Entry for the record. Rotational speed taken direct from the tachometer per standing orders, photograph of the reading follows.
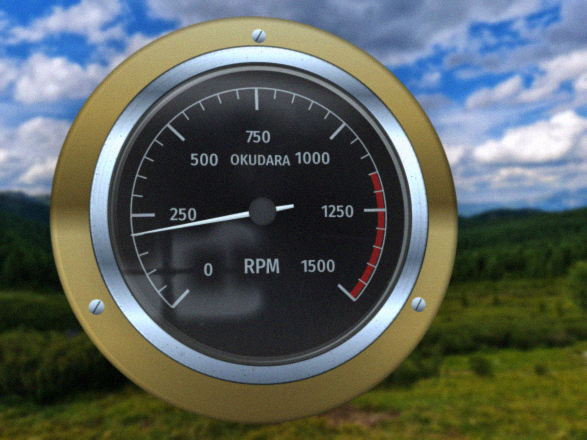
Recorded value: 200 rpm
